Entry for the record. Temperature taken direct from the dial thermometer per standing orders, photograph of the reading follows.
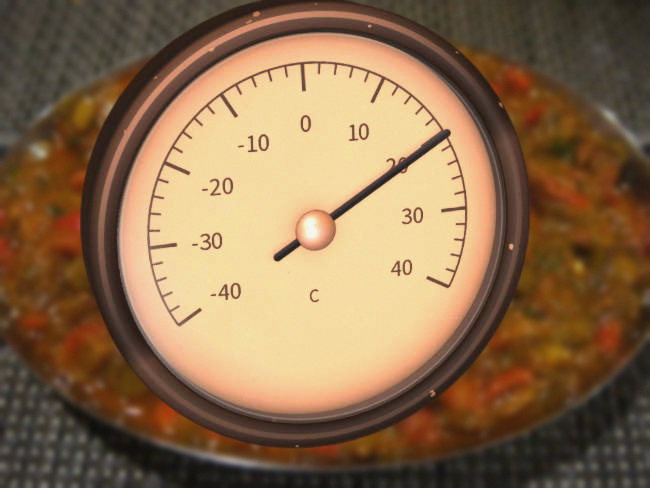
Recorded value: 20 °C
